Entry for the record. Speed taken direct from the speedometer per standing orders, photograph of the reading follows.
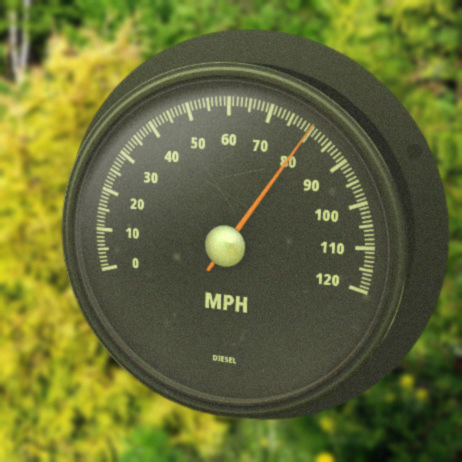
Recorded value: 80 mph
